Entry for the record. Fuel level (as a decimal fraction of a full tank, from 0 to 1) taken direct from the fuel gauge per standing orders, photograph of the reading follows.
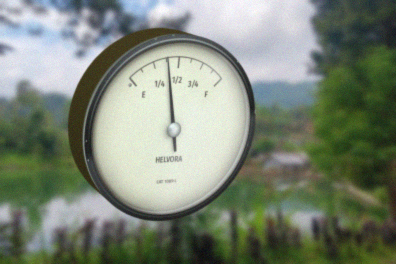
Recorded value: 0.375
